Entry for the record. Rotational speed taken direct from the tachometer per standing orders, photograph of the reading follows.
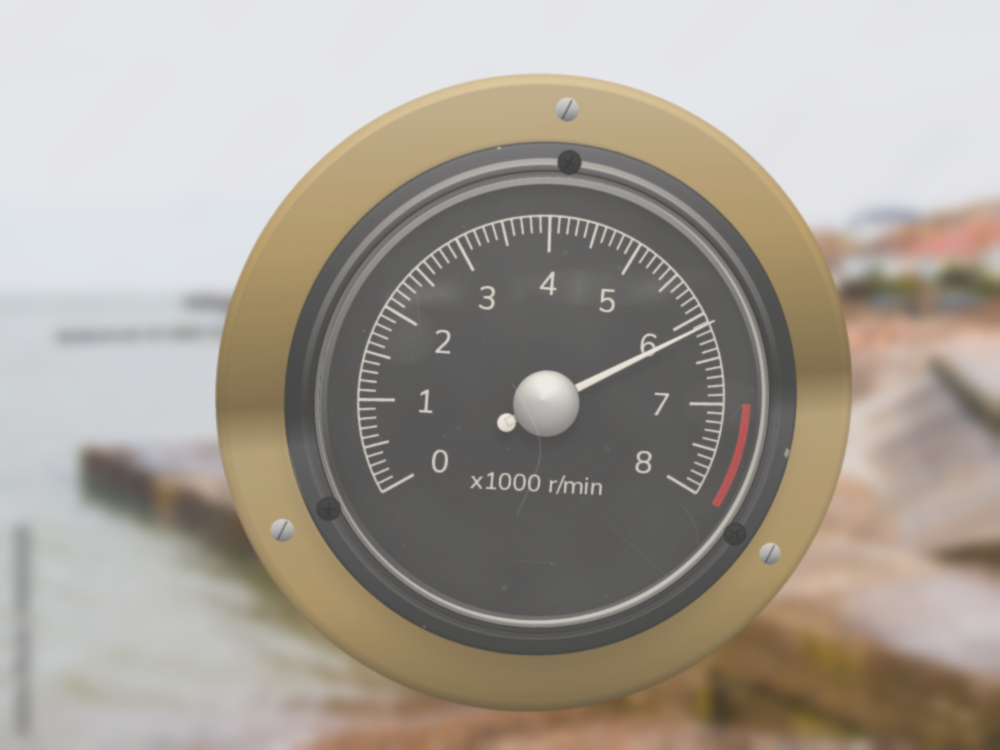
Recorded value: 6100 rpm
